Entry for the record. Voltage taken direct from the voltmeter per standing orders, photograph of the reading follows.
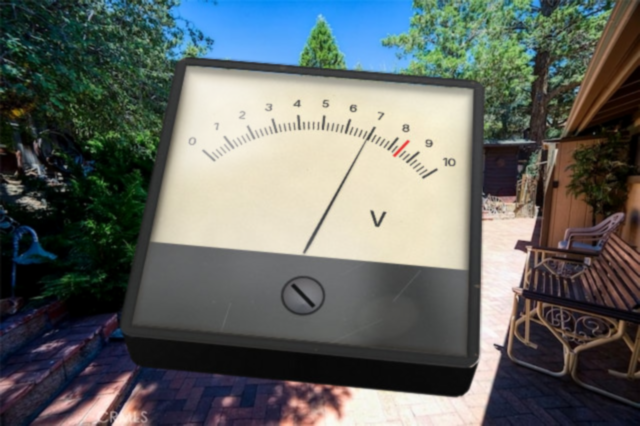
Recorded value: 7 V
